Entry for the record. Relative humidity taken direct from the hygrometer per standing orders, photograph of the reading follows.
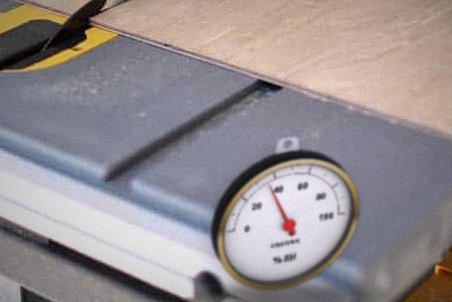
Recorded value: 35 %
